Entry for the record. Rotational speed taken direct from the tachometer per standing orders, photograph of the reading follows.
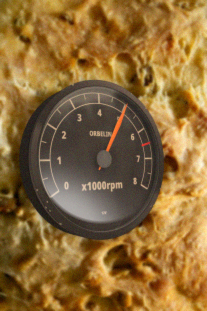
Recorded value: 5000 rpm
